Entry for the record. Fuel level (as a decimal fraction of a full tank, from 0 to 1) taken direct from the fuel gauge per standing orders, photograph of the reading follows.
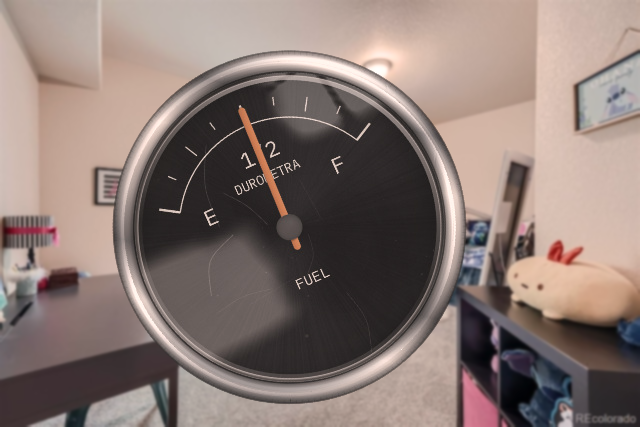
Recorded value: 0.5
